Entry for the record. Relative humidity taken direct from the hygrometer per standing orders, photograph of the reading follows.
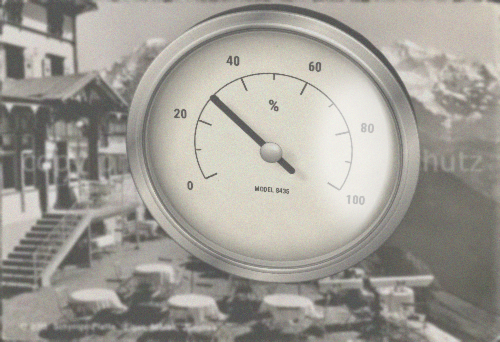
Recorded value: 30 %
